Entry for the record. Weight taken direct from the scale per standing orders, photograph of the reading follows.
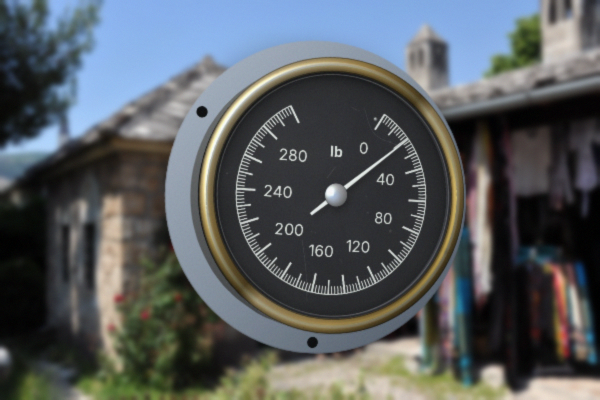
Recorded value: 20 lb
